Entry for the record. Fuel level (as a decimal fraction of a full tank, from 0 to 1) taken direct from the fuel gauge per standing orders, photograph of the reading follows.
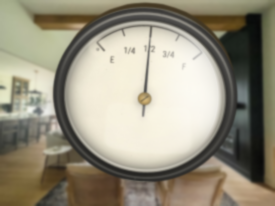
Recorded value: 0.5
